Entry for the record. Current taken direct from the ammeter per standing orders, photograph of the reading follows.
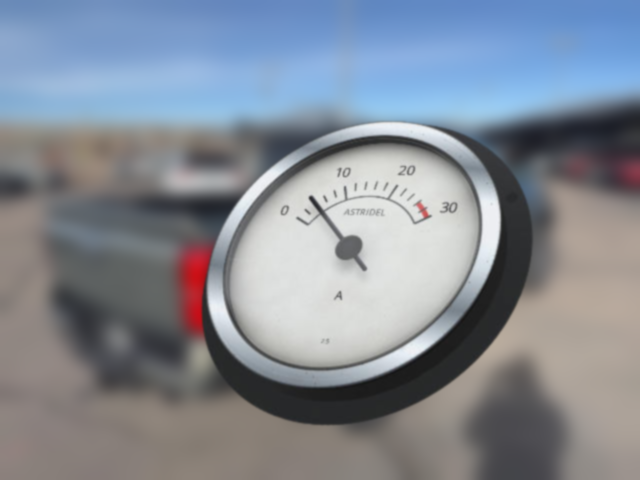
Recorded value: 4 A
